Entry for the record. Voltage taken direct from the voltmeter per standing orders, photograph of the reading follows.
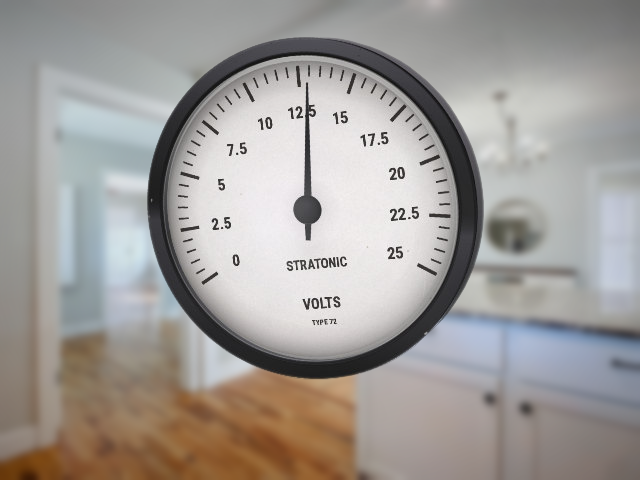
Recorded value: 13 V
